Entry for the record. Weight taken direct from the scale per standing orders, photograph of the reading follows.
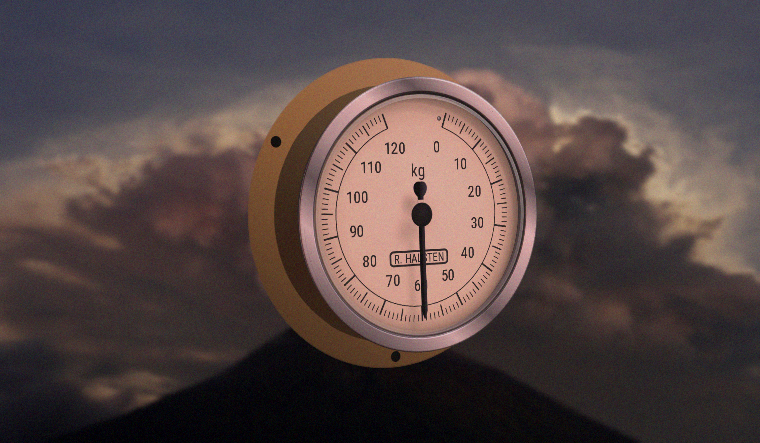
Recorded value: 60 kg
